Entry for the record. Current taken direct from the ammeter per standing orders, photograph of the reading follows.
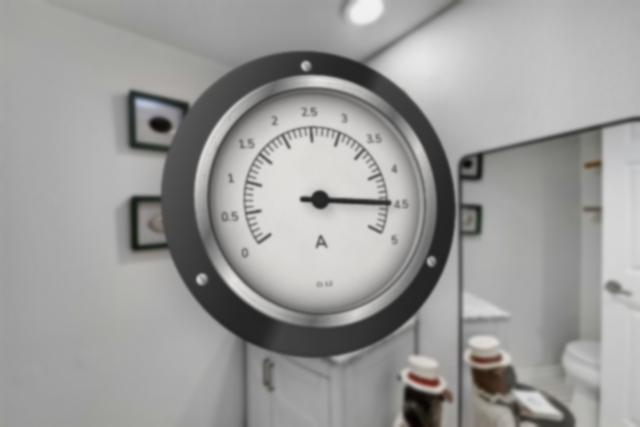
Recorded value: 4.5 A
